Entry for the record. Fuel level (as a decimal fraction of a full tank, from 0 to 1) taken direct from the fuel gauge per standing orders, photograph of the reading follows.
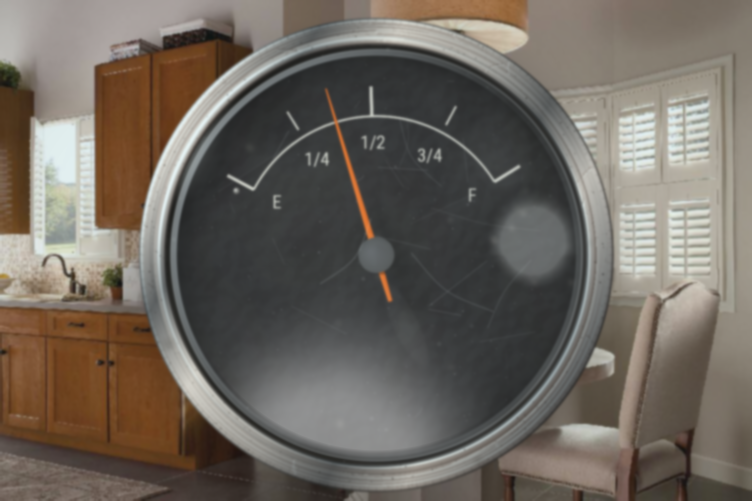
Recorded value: 0.375
